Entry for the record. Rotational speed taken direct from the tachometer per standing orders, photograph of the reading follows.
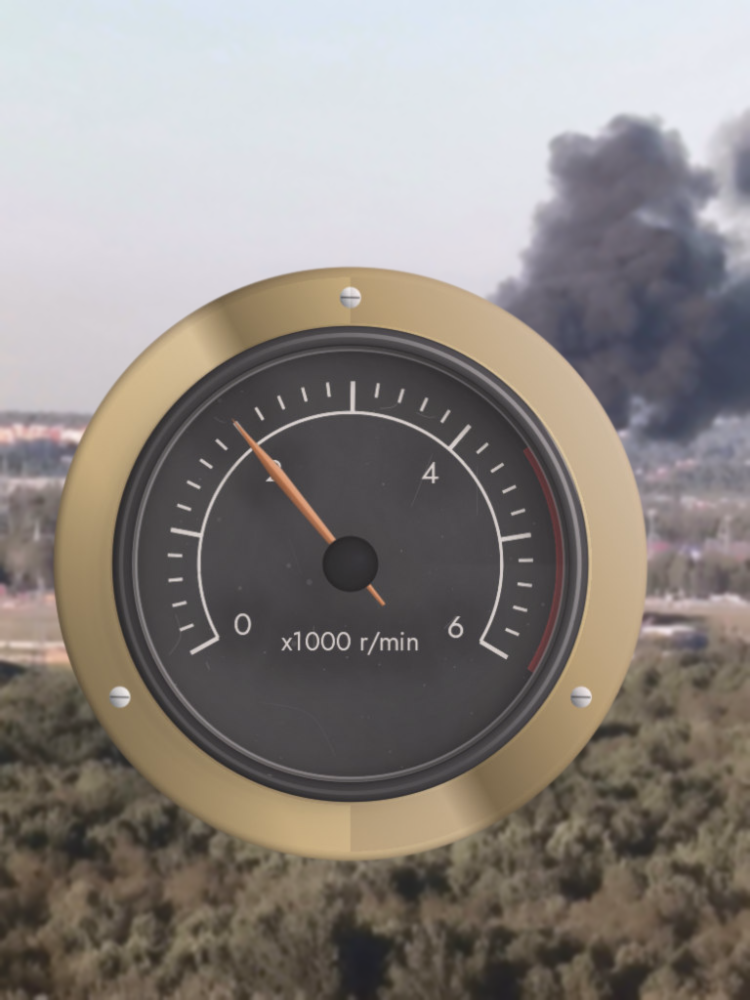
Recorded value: 2000 rpm
